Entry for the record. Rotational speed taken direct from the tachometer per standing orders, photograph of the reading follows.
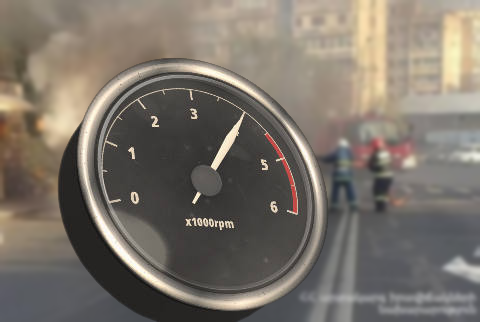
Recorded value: 4000 rpm
